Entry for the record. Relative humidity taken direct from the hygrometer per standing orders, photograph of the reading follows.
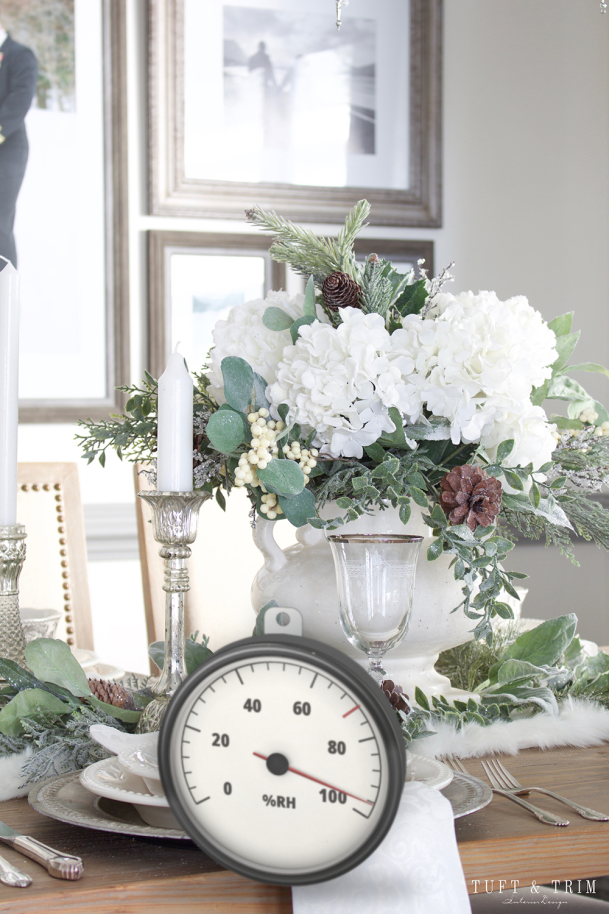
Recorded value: 96 %
